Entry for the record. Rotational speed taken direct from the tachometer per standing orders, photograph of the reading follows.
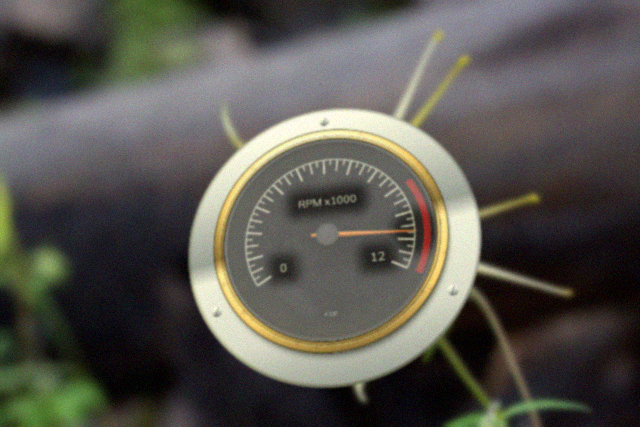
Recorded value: 10750 rpm
